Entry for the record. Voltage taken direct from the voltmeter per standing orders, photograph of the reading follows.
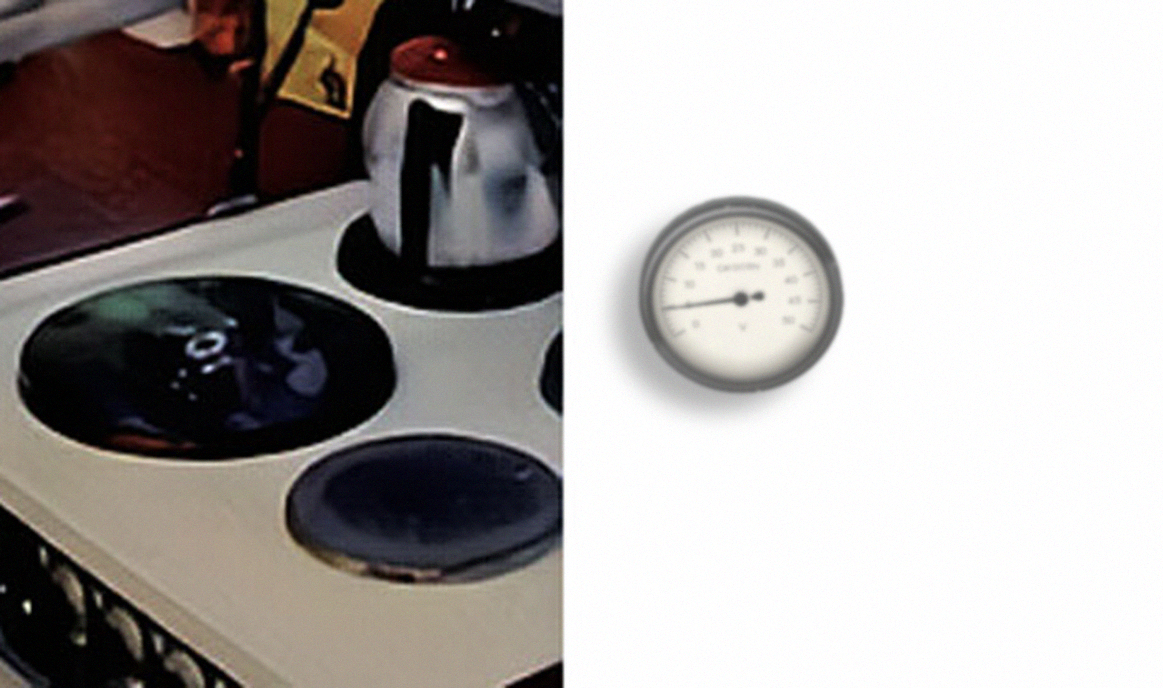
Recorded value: 5 V
